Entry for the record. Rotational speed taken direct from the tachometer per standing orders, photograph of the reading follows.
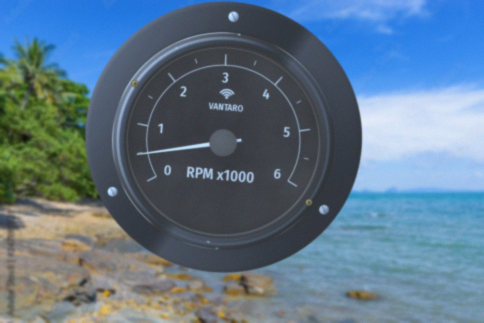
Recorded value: 500 rpm
